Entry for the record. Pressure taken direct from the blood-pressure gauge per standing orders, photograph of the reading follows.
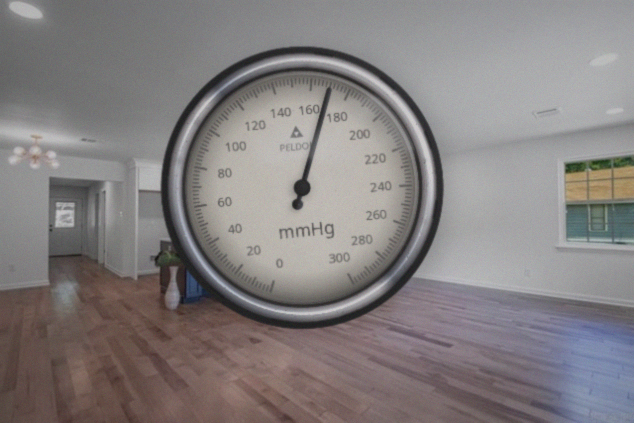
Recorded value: 170 mmHg
